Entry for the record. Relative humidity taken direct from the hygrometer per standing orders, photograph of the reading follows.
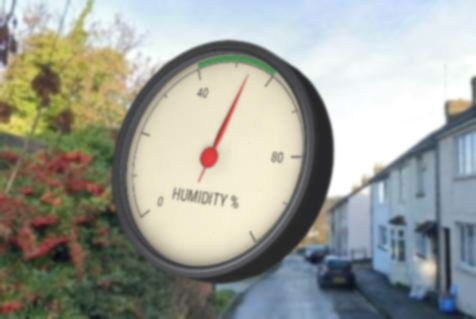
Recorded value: 55 %
